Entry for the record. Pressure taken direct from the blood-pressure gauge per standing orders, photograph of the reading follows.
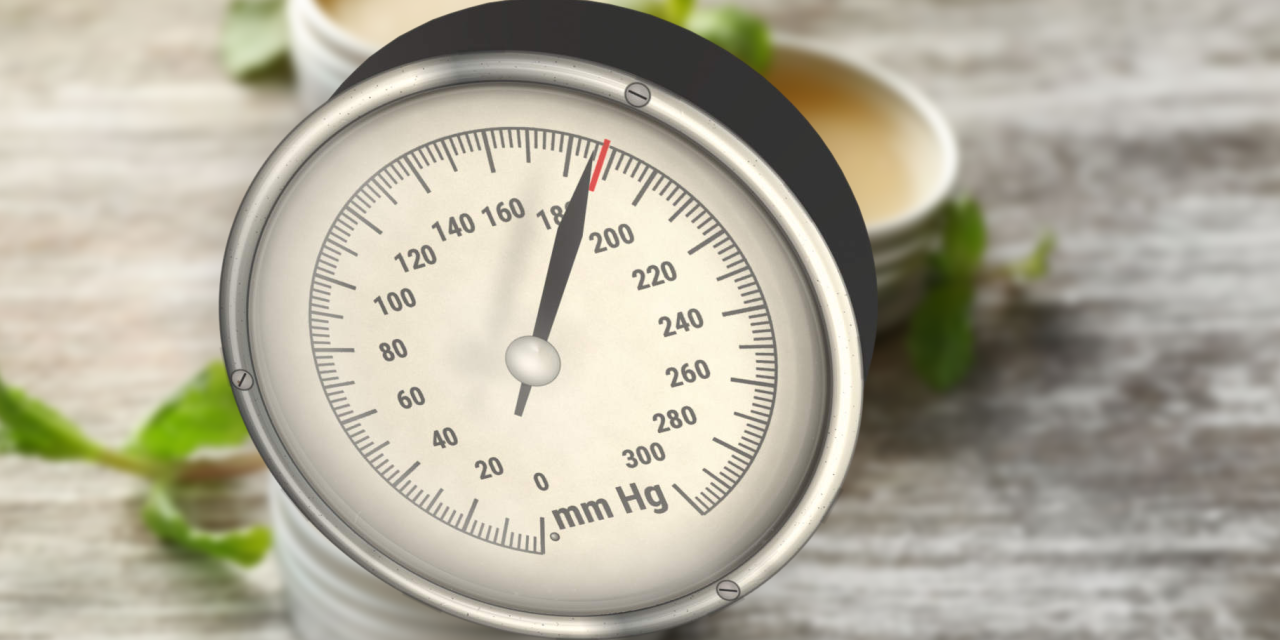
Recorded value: 186 mmHg
